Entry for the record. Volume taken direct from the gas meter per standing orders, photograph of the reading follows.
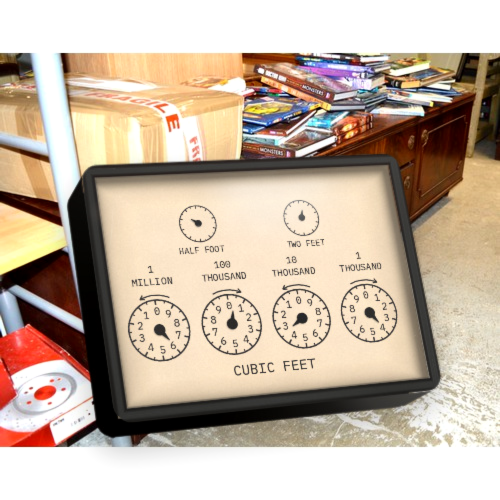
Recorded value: 603400 ft³
